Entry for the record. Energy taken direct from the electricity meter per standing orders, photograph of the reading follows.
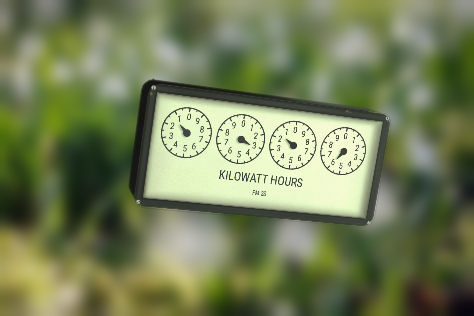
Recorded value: 1316 kWh
